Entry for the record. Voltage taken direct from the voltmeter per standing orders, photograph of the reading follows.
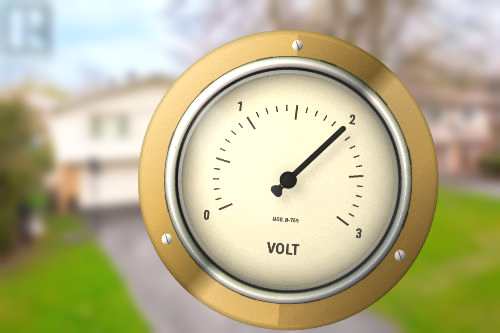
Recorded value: 2 V
